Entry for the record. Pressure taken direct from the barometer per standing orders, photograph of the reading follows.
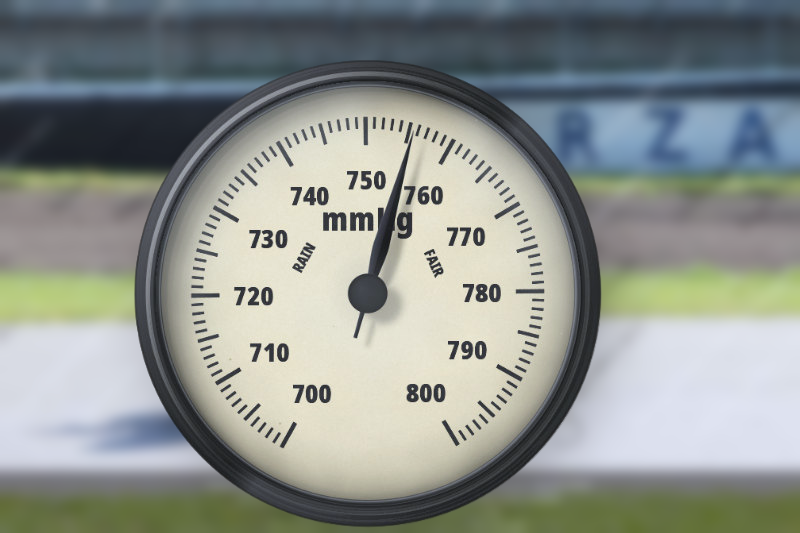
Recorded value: 755.5 mmHg
